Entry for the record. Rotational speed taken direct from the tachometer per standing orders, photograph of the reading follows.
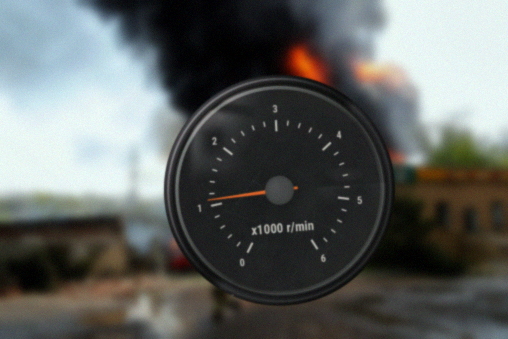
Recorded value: 1100 rpm
